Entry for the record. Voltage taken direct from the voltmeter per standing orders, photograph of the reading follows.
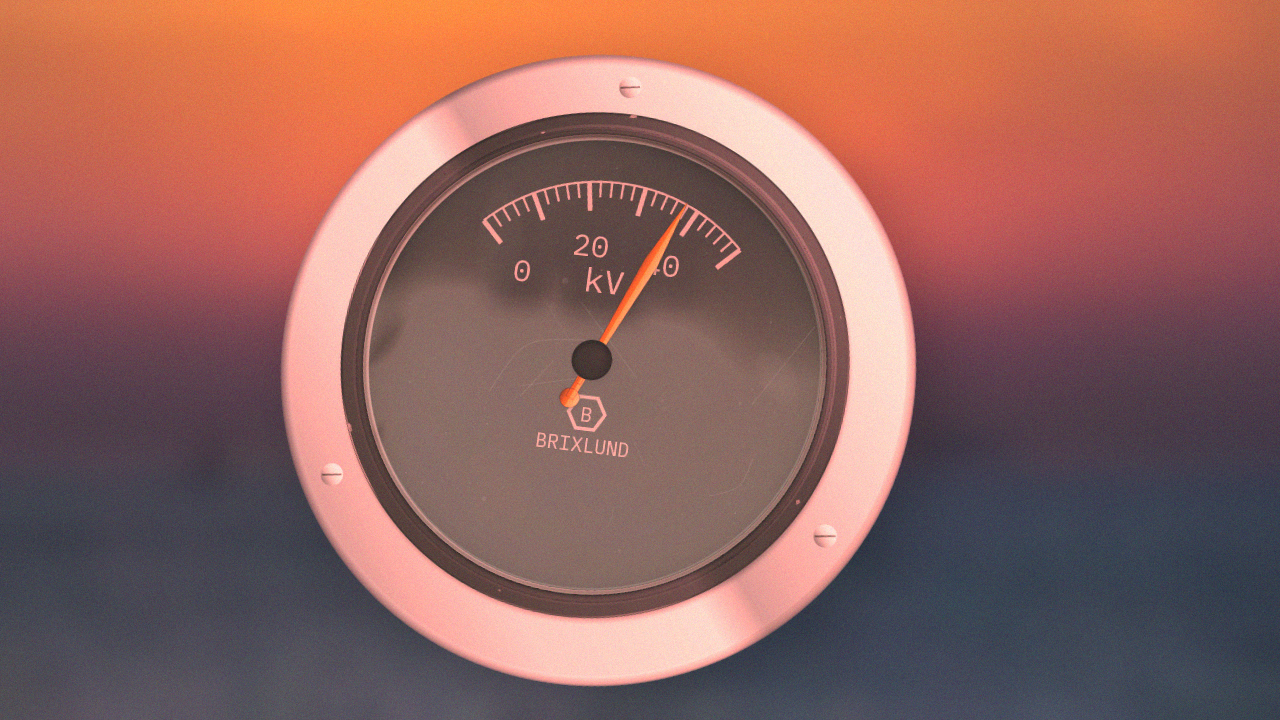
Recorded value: 38 kV
